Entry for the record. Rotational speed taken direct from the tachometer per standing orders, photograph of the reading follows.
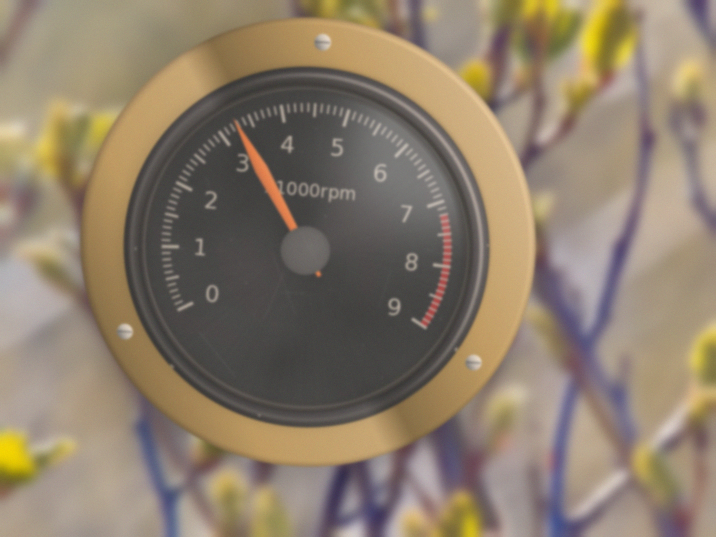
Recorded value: 3300 rpm
